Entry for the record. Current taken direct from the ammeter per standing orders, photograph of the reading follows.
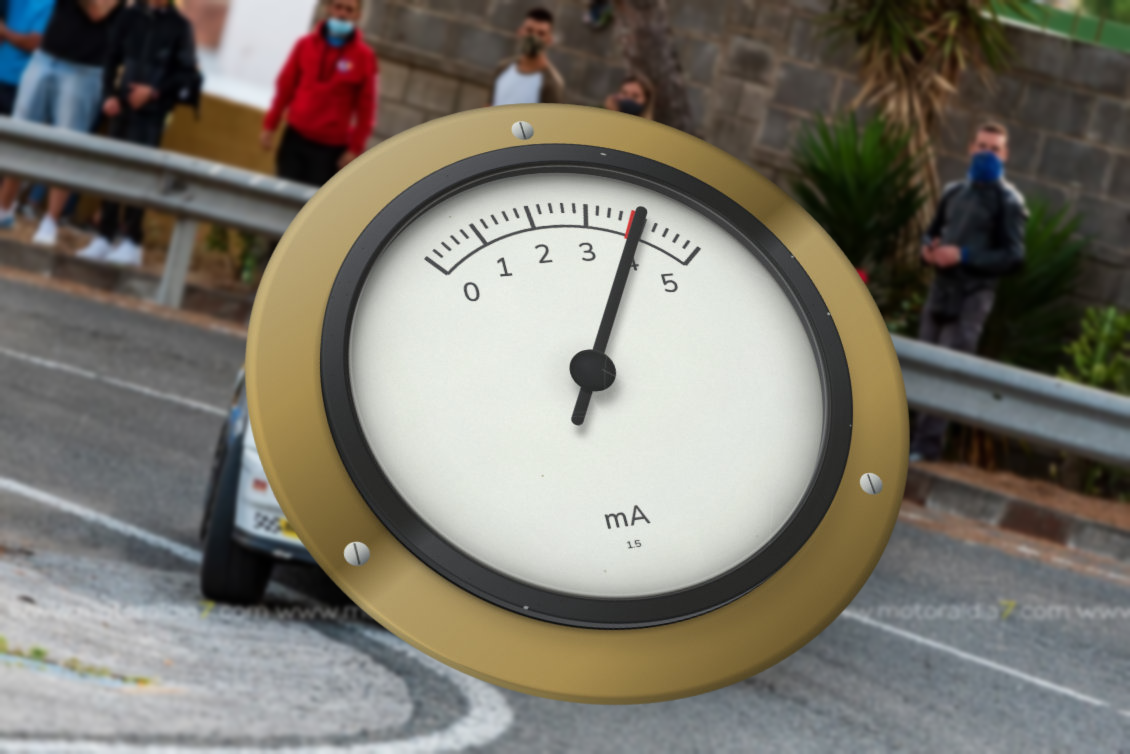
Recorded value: 3.9 mA
